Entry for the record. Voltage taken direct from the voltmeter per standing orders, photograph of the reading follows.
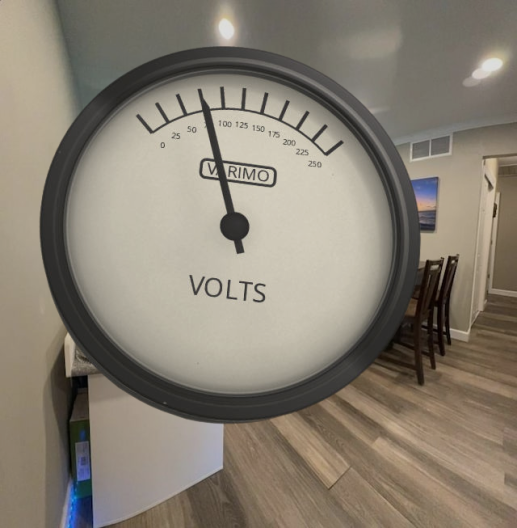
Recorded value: 75 V
